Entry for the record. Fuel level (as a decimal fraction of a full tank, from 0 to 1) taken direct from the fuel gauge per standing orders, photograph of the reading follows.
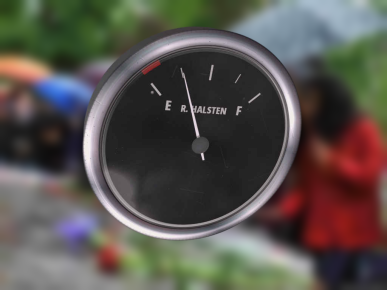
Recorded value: 0.25
